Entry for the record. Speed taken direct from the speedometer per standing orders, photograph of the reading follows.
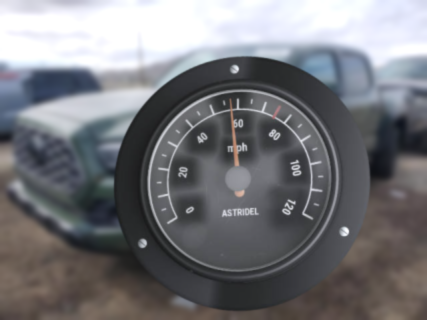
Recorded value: 57.5 mph
